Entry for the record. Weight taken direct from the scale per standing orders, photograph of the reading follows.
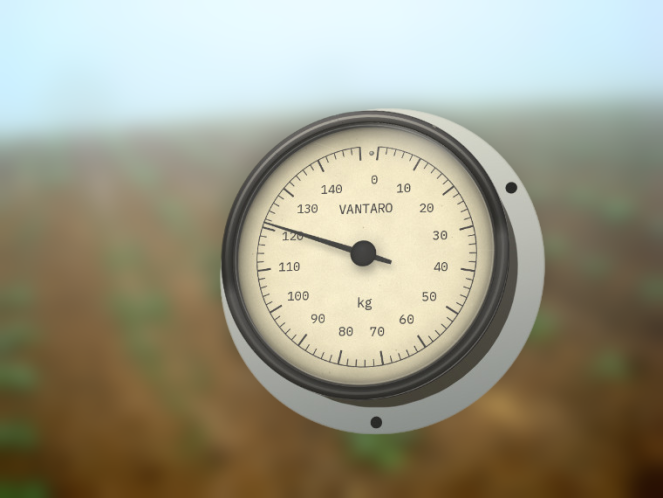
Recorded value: 121 kg
